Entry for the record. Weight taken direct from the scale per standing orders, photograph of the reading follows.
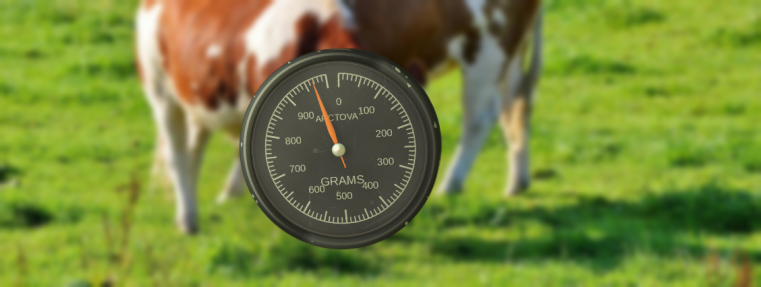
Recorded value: 970 g
